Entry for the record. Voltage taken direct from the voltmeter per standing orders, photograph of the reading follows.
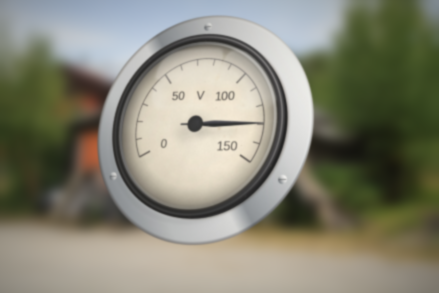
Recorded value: 130 V
